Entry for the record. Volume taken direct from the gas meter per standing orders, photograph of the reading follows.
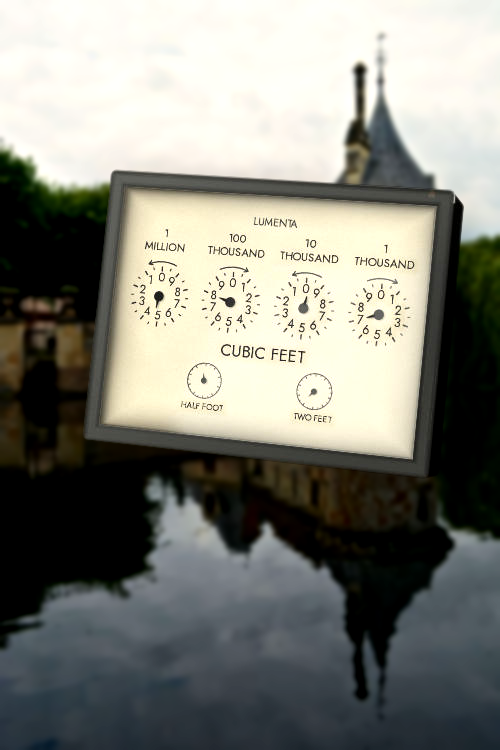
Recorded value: 479700 ft³
